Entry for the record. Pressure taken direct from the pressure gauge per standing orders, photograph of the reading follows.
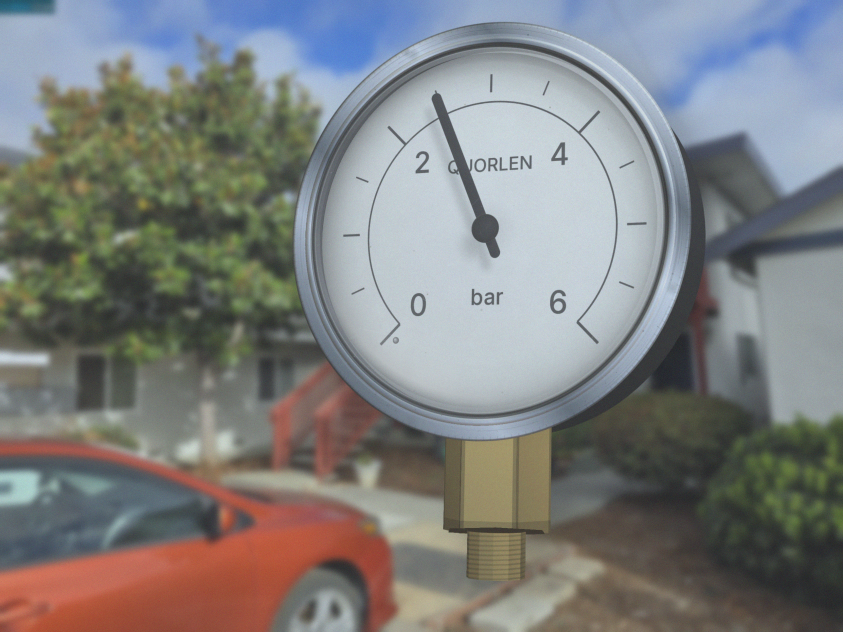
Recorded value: 2.5 bar
